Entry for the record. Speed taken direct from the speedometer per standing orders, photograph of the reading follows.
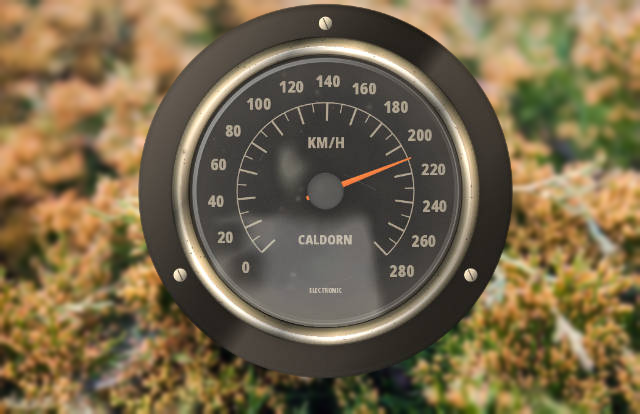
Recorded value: 210 km/h
